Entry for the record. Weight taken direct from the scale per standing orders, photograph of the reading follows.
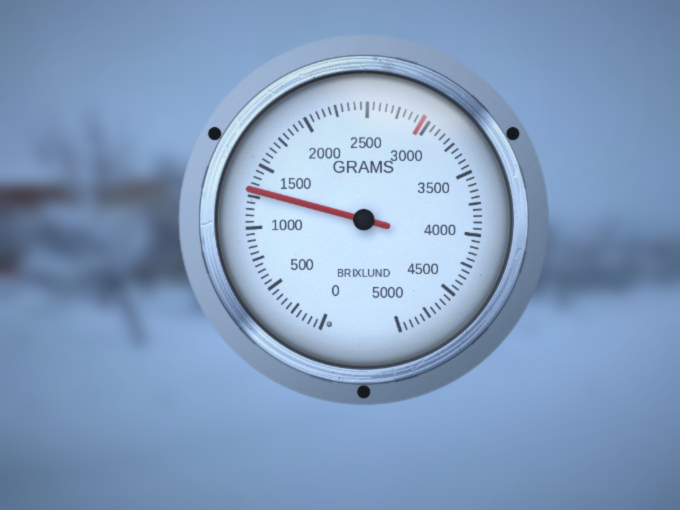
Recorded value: 1300 g
